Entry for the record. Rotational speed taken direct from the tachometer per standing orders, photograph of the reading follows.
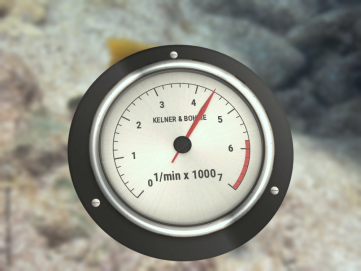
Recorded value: 4400 rpm
